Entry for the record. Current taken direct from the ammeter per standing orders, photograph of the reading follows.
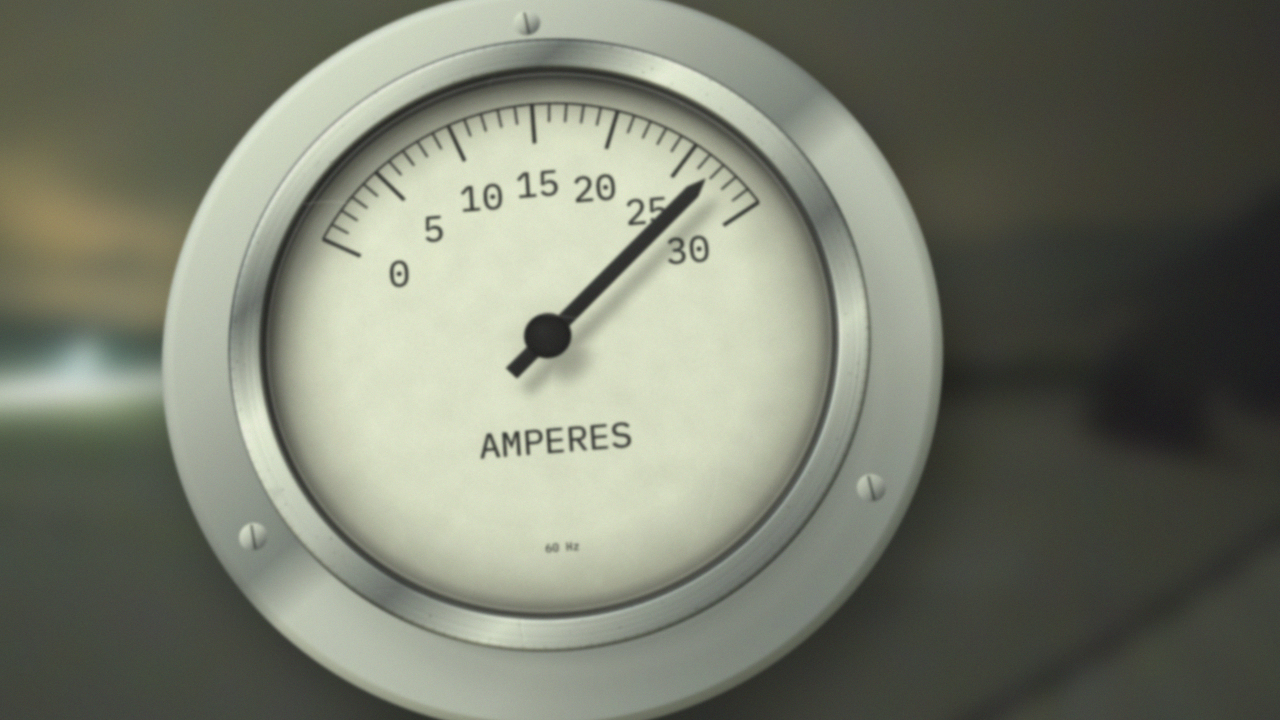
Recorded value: 27 A
